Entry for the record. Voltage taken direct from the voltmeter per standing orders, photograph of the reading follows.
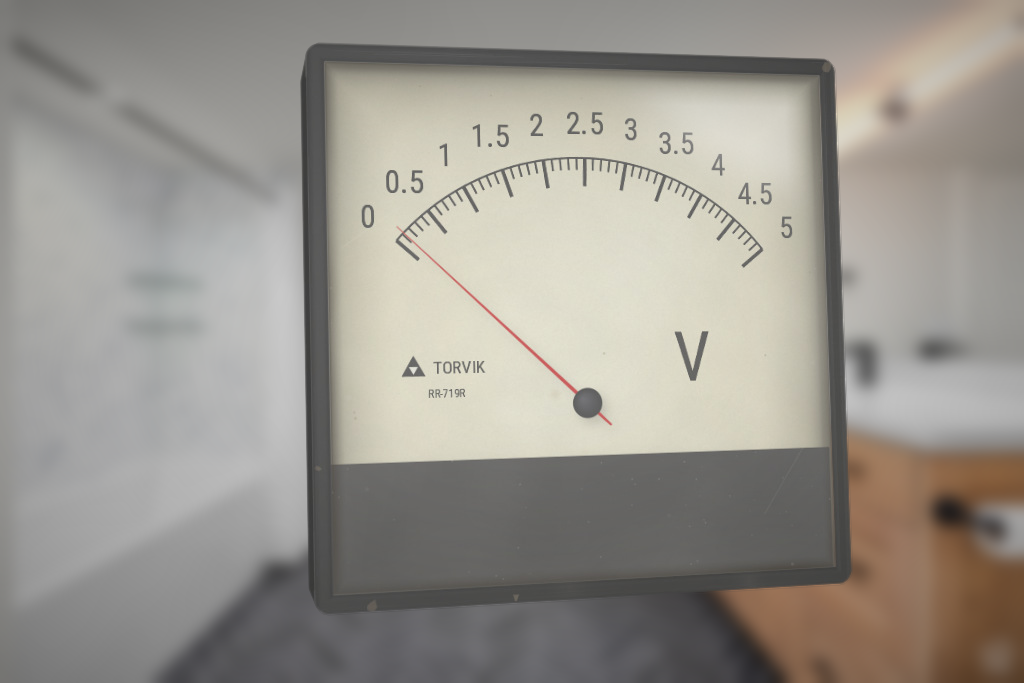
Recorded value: 0.1 V
